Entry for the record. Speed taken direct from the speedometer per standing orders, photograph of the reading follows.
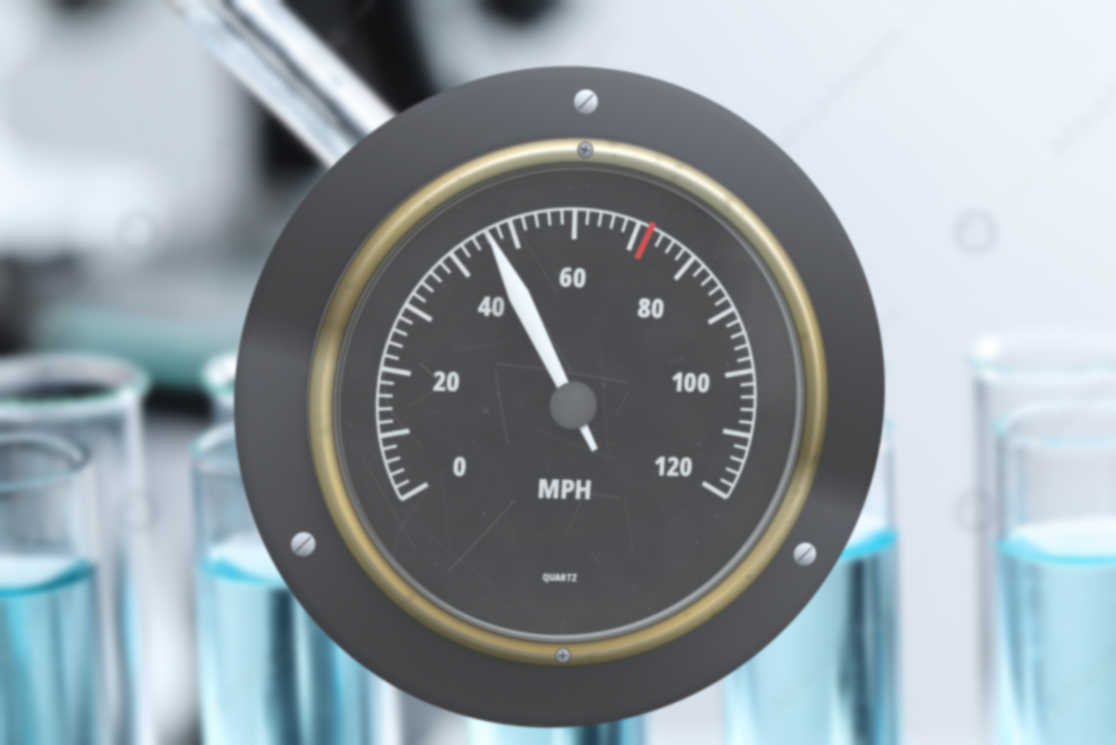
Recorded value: 46 mph
